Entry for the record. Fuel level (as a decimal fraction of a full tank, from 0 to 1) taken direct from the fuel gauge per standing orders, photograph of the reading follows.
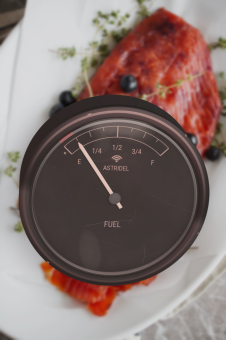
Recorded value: 0.125
